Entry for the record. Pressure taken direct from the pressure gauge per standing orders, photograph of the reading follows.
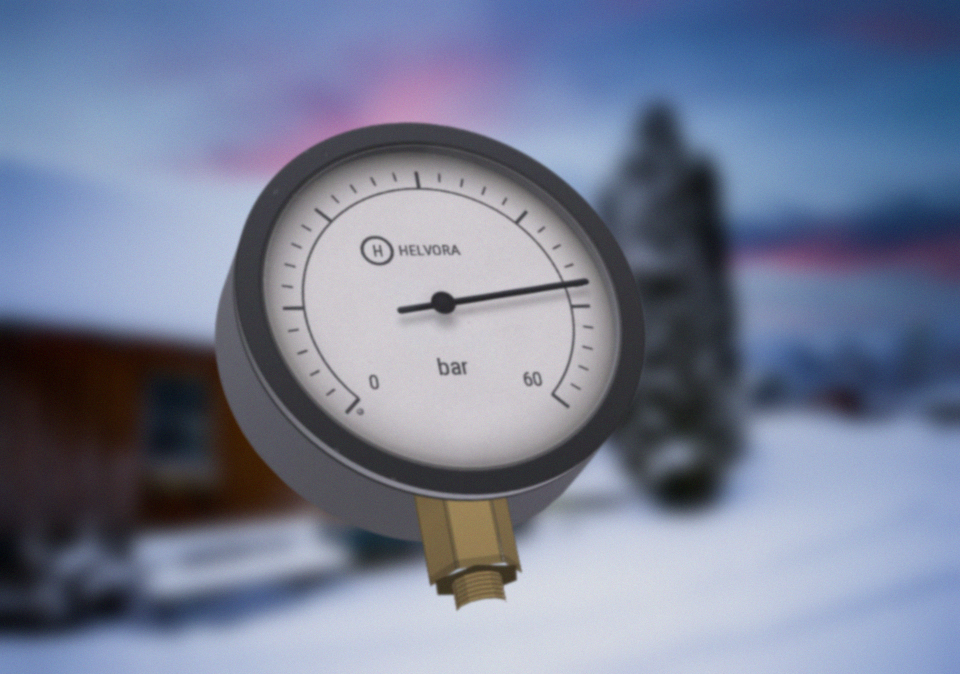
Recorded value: 48 bar
